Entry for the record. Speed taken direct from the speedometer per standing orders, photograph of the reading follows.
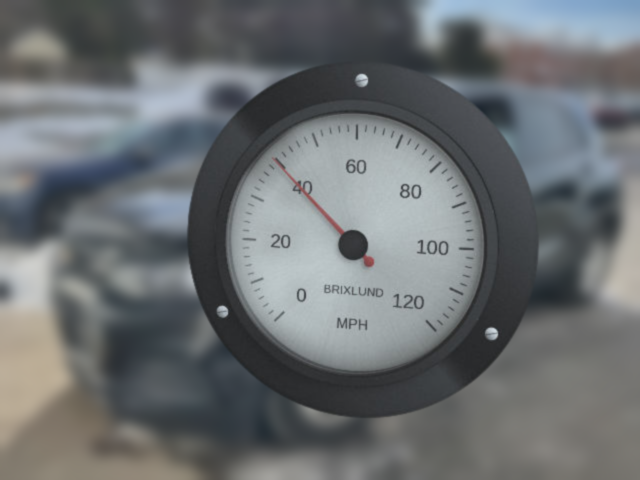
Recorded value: 40 mph
